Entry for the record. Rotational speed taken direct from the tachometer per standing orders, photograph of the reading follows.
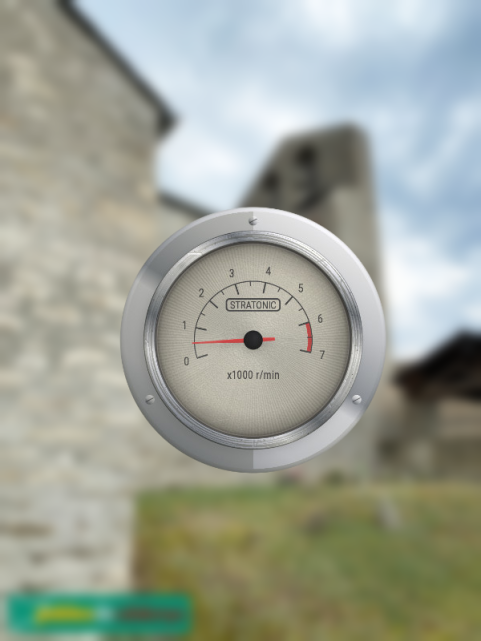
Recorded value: 500 rpm
